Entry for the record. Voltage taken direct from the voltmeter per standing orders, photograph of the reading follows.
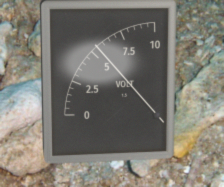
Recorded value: 5.5 V
